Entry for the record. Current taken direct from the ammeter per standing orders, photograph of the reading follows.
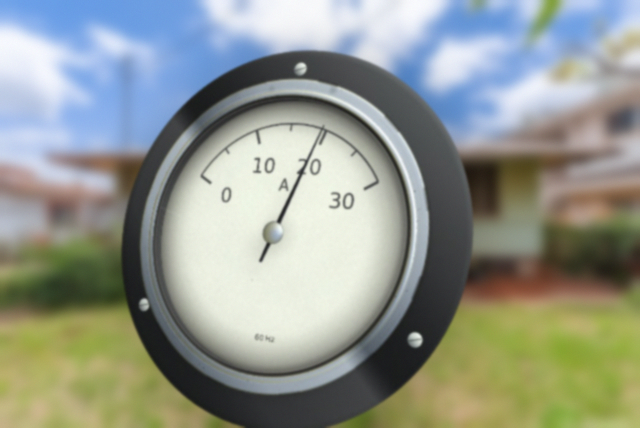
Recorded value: 20 A
